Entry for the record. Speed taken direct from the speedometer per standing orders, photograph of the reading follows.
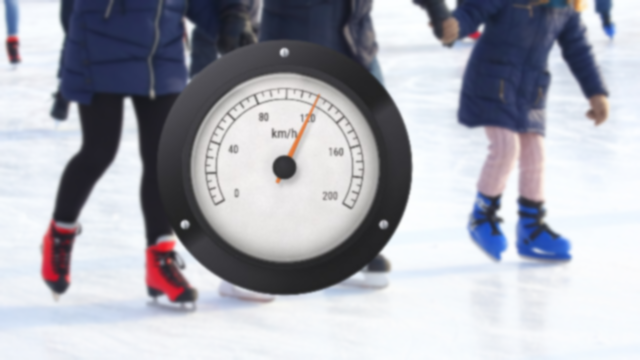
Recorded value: 120 km/h
